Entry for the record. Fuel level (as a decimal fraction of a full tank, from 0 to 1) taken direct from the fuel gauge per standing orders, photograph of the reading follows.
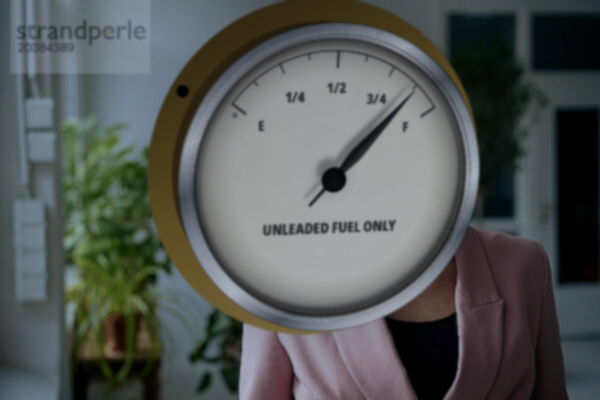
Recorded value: 0.875
